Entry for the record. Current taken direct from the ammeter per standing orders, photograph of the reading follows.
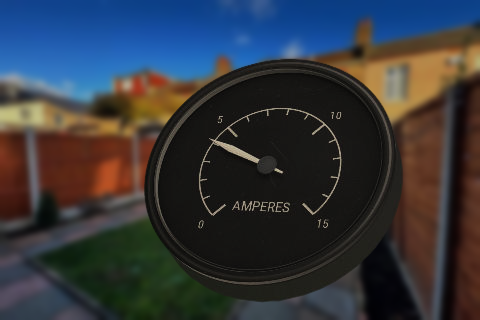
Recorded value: 4 A
